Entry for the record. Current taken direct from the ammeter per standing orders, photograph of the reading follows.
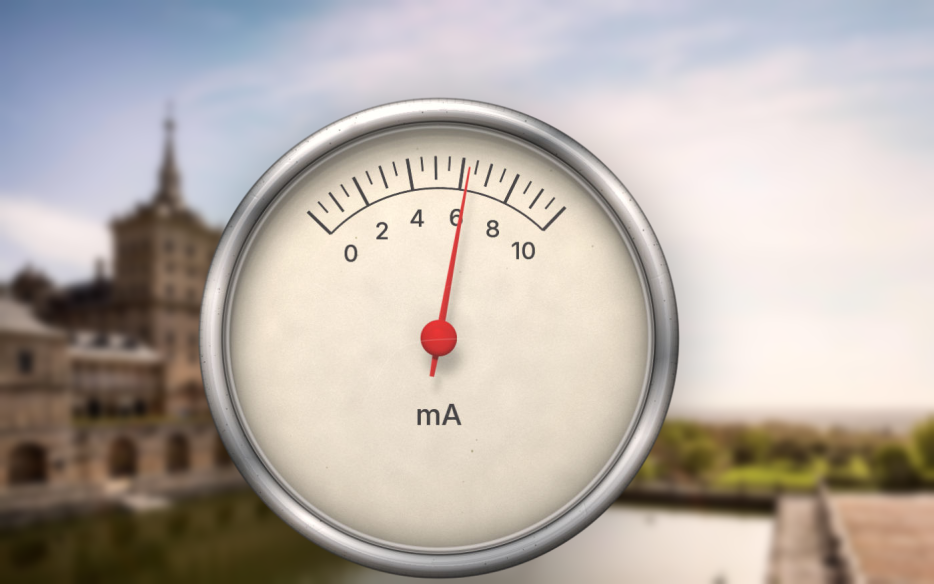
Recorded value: 6.25 mA
